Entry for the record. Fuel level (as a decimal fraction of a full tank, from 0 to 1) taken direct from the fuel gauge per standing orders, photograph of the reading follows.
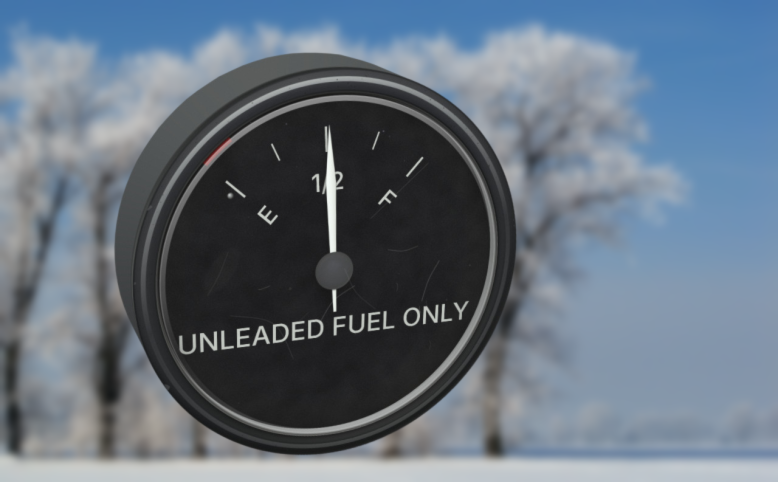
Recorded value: 0.5
